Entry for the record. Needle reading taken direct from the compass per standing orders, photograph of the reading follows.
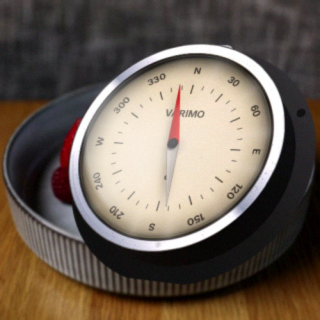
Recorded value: 350 °
